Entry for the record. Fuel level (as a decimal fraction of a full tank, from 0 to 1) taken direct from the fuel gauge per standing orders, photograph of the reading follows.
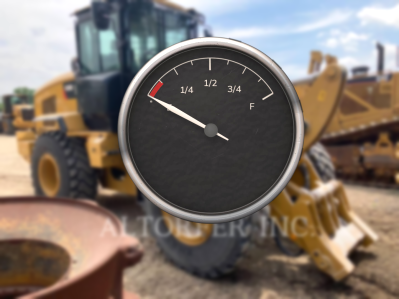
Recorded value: 0
